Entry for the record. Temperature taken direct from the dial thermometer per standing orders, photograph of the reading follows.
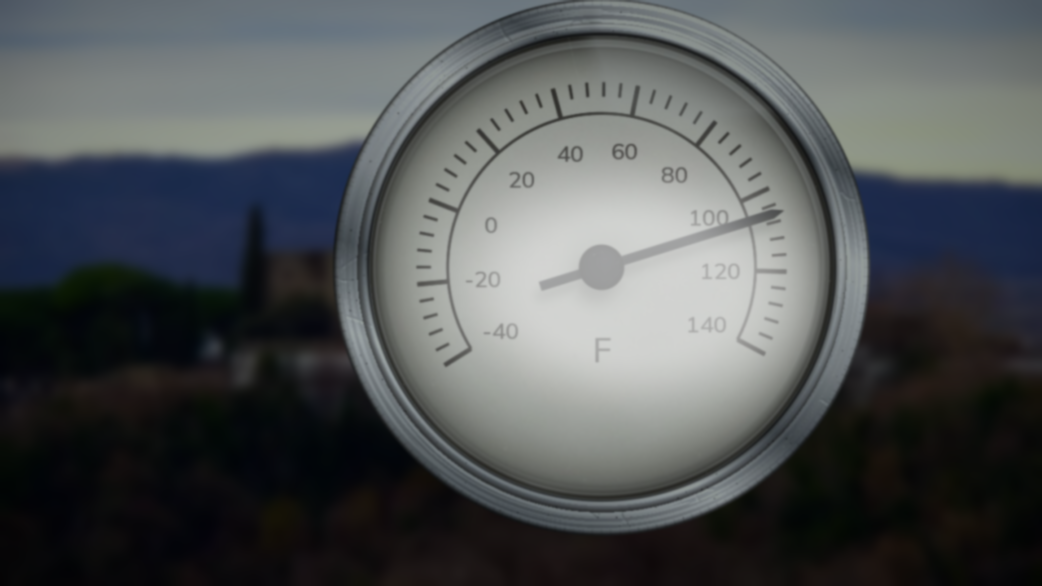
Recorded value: 106 °F
